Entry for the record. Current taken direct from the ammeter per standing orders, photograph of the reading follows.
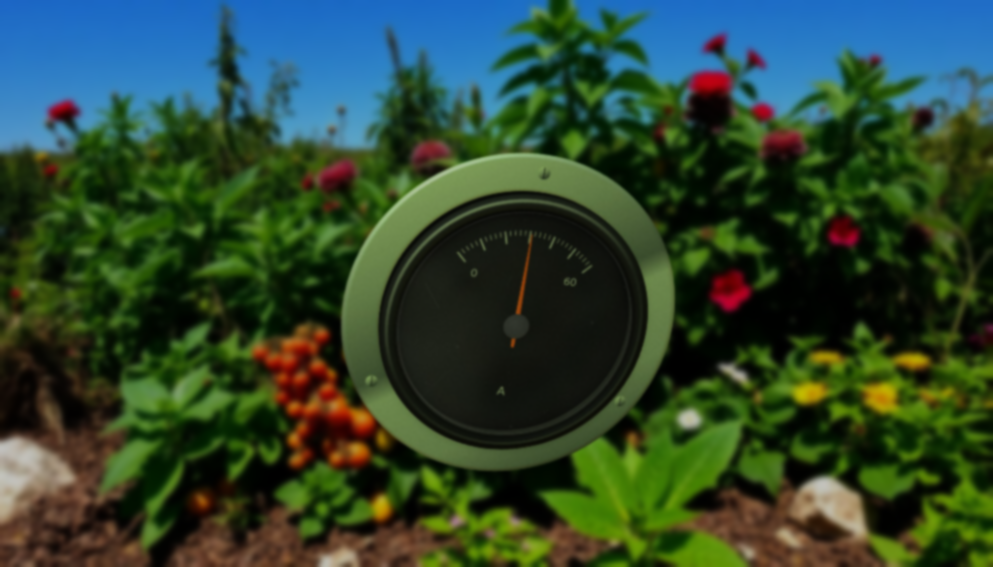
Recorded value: 30 A
